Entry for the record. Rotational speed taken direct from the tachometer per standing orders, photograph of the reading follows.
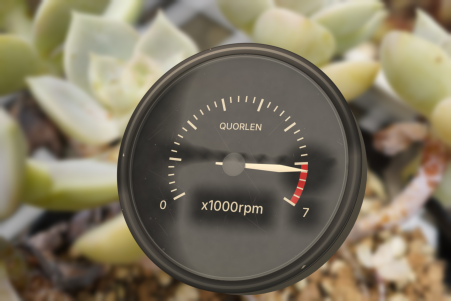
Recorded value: 6200 rpm
